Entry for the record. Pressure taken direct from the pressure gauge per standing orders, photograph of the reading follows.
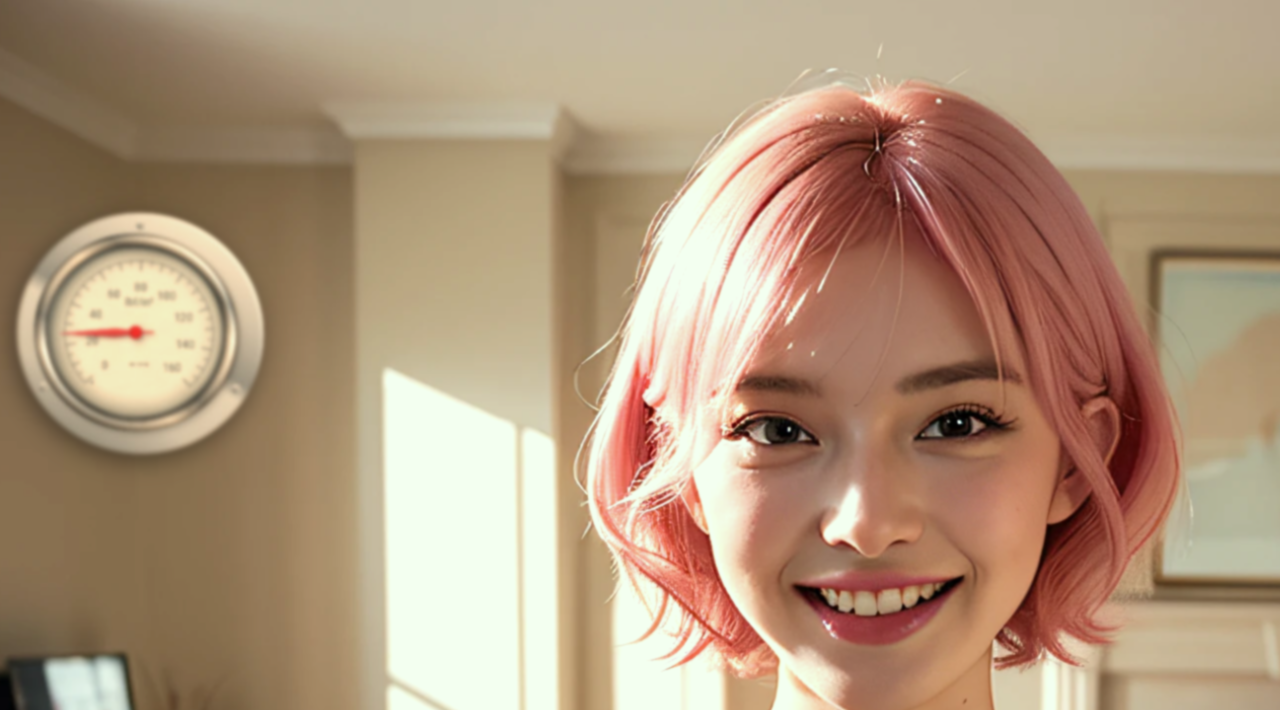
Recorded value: 25 psi
